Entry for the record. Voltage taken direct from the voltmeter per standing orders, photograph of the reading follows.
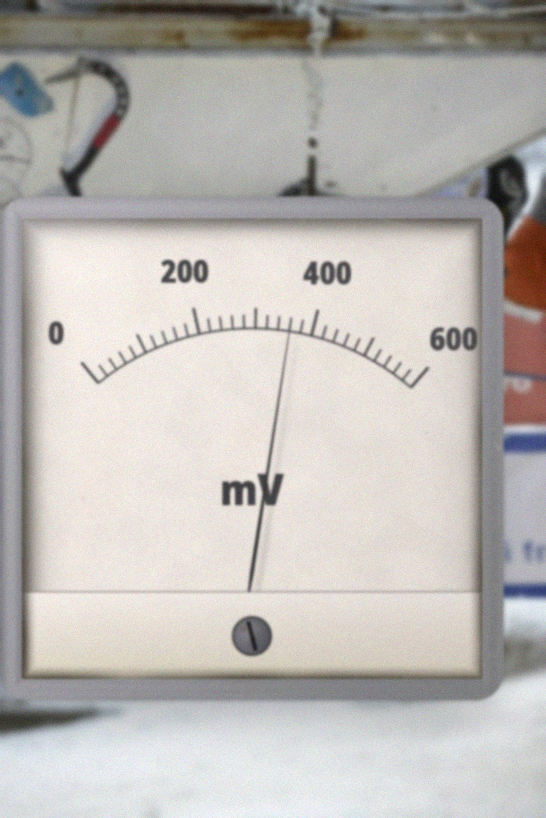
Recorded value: 360 mV
